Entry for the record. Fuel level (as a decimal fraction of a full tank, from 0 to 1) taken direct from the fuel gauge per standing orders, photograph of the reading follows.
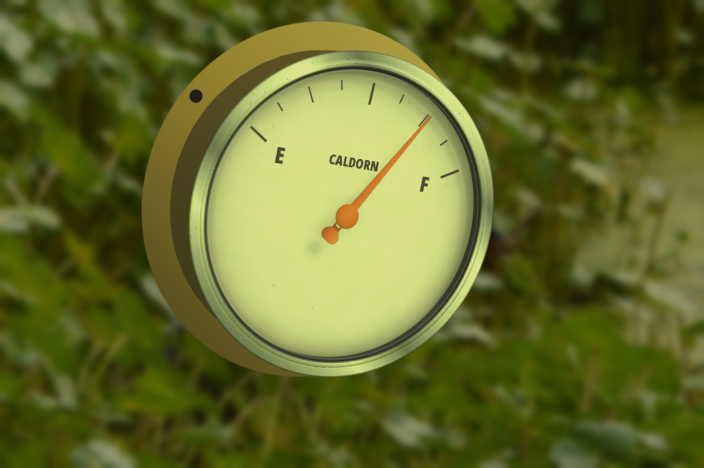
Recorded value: 0.75
